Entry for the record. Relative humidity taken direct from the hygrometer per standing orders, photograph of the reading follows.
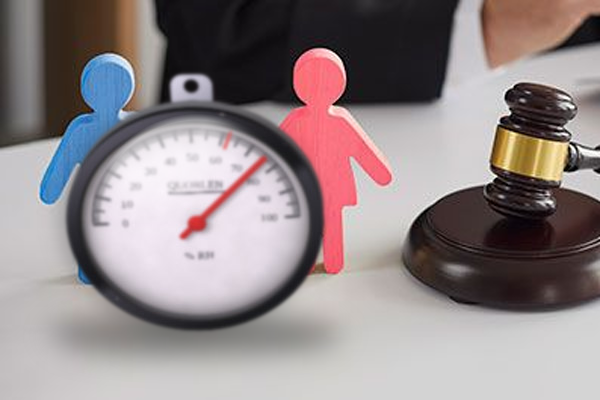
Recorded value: 75 %
